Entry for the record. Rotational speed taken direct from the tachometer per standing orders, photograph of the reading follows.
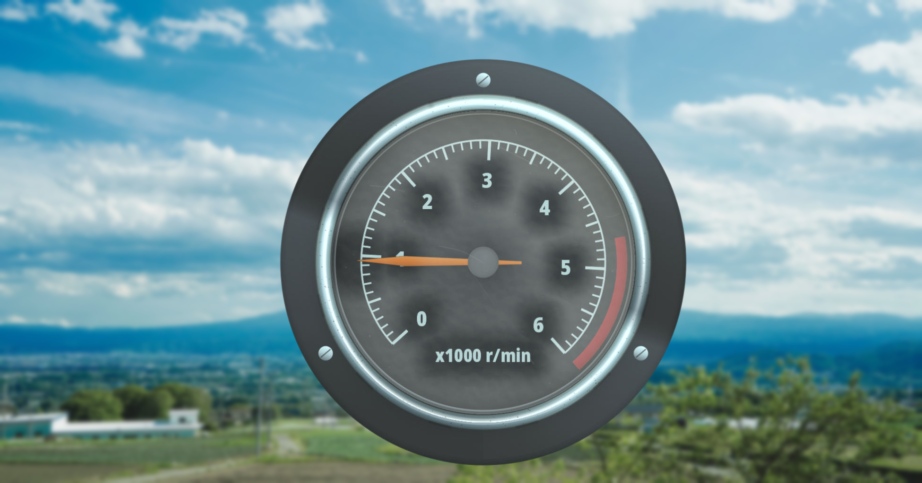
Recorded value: 950 rpm
